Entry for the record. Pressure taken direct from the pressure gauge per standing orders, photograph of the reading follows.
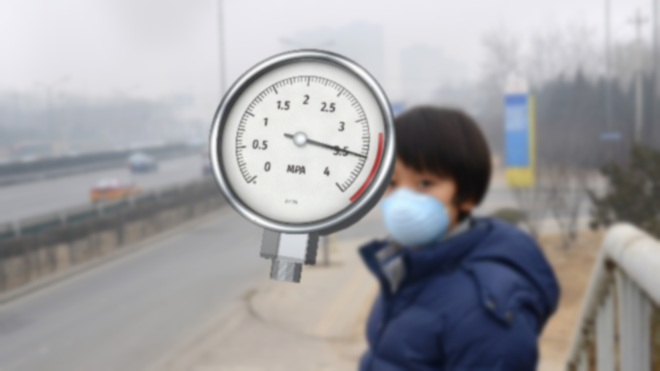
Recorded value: 3.5 MPa
